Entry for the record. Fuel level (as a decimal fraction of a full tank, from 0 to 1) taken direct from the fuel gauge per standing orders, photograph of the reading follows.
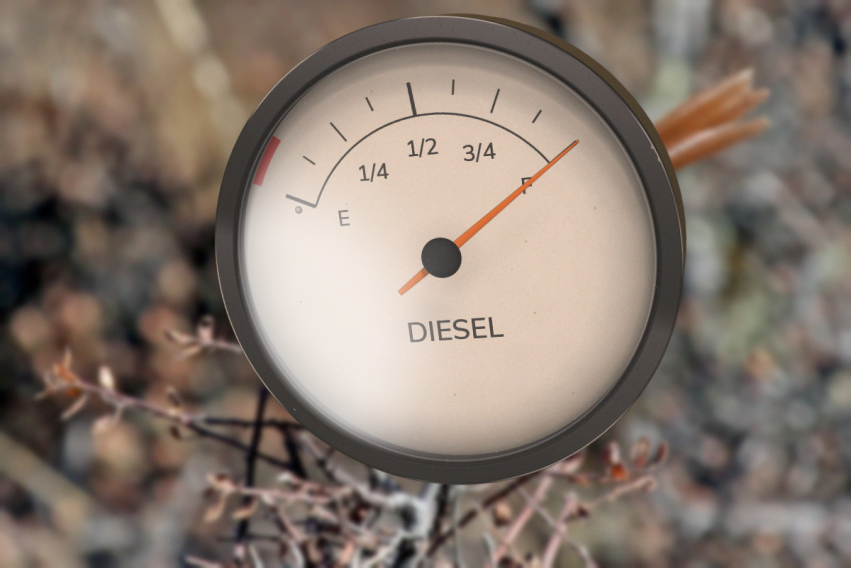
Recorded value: 1
